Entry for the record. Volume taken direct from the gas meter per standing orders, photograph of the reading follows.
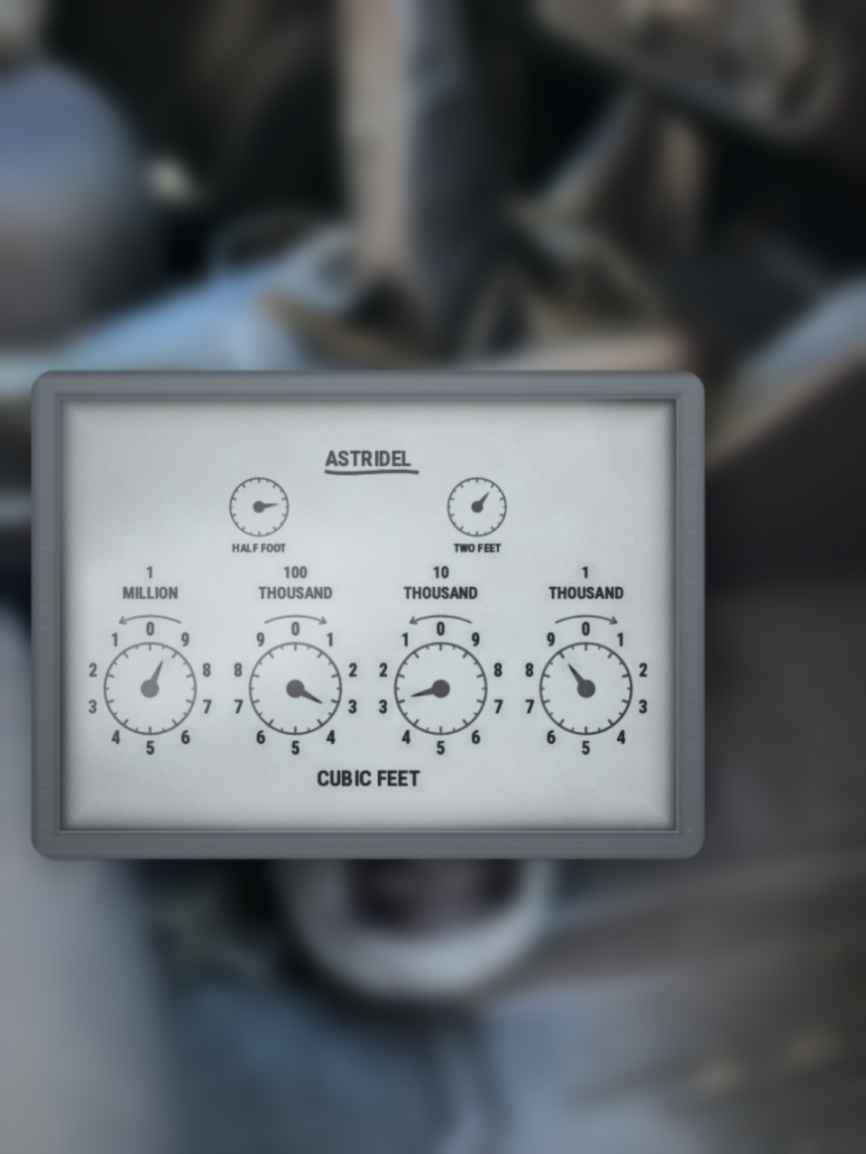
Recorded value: 932900 ft³
